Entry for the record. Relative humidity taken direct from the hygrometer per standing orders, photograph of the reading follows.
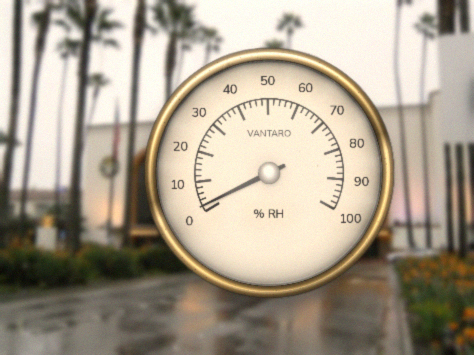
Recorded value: 2 %
